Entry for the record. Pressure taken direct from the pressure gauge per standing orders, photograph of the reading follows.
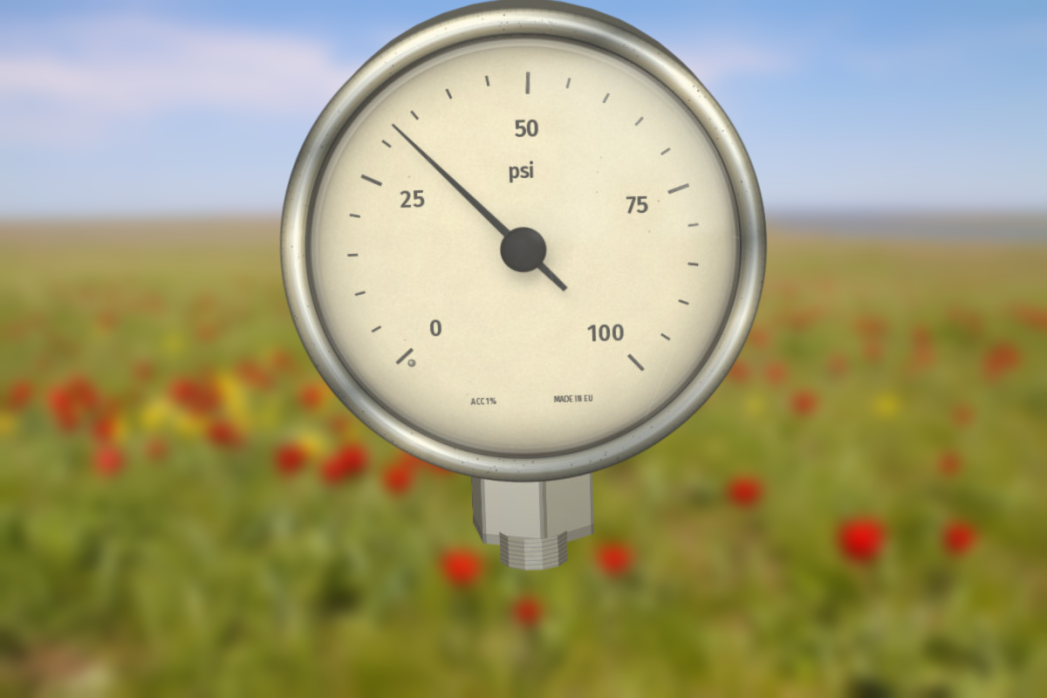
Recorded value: 32.5 psi
